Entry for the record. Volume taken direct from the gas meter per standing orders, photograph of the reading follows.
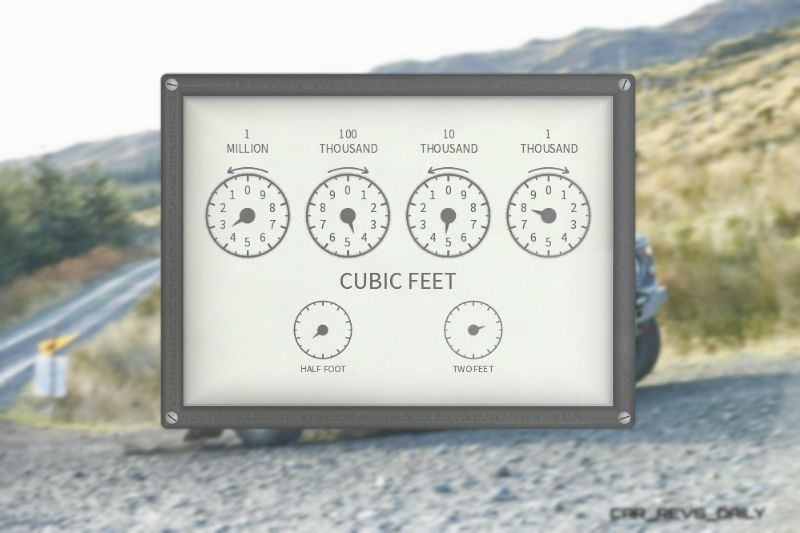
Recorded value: 344800 ft³
